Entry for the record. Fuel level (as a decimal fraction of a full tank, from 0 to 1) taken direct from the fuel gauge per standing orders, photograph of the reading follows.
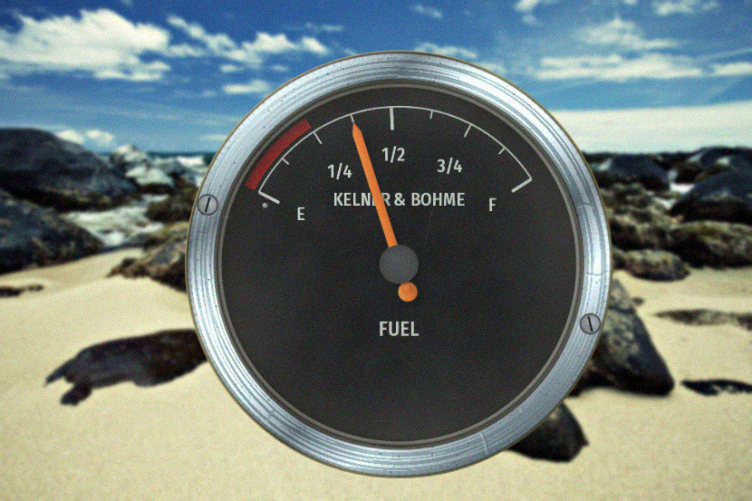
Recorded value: 0.375
